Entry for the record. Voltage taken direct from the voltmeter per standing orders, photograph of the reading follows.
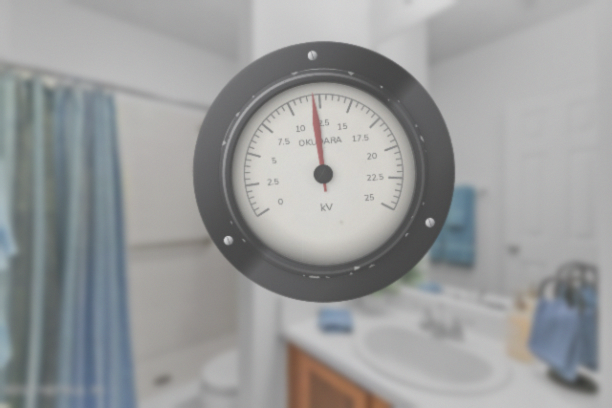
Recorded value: 12 kV
